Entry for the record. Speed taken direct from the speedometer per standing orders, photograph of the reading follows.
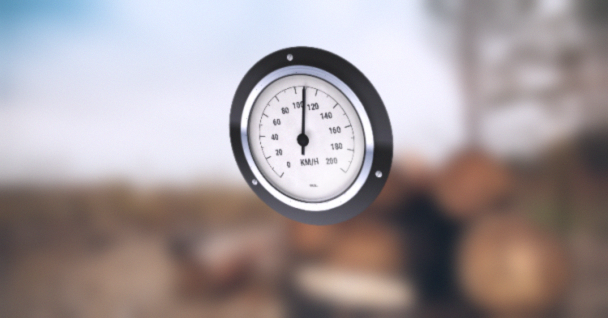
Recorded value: 110 km/h
